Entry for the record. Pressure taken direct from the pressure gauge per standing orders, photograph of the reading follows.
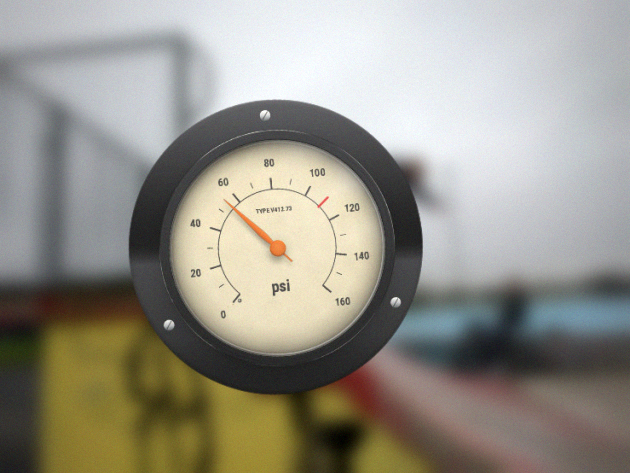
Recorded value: 55 psi
